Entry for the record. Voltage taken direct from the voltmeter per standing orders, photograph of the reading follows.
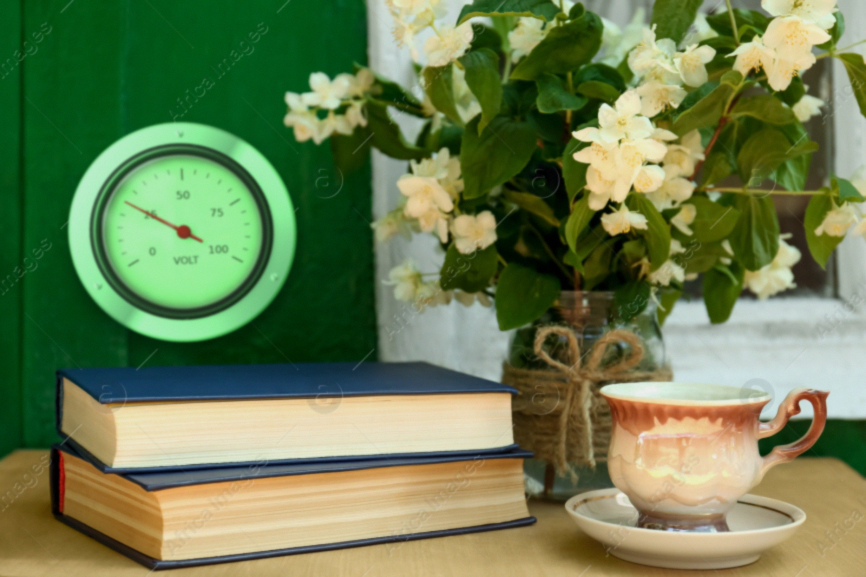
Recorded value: 25 V
